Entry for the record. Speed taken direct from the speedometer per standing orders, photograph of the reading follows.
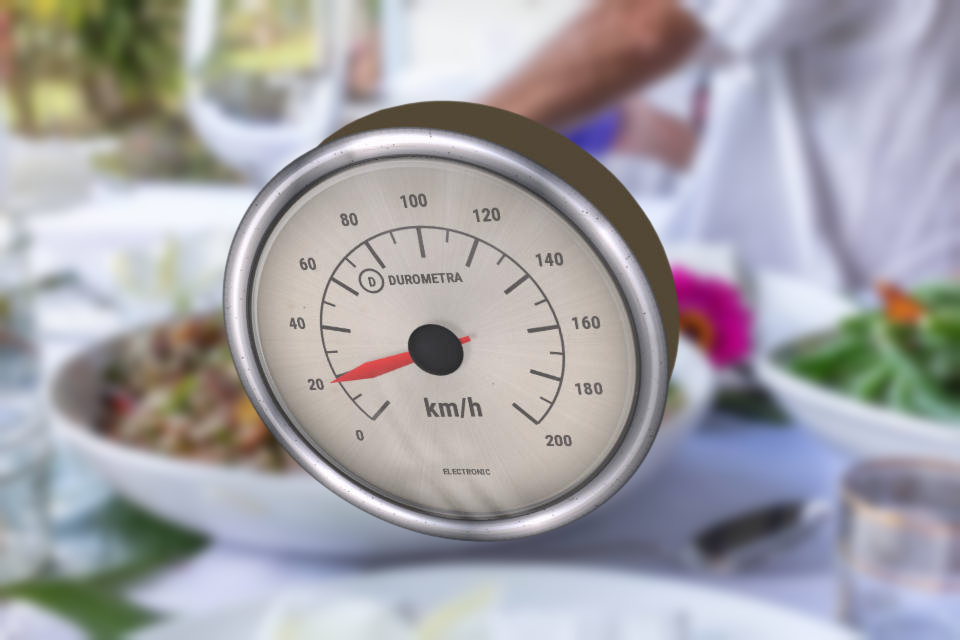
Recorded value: 20 km/h
